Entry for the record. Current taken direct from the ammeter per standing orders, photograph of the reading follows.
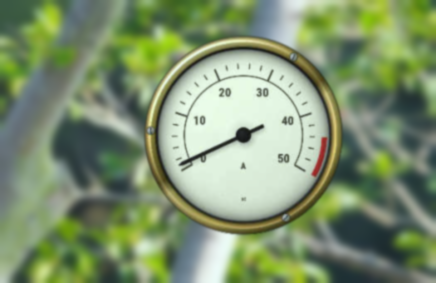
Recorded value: 1 A
